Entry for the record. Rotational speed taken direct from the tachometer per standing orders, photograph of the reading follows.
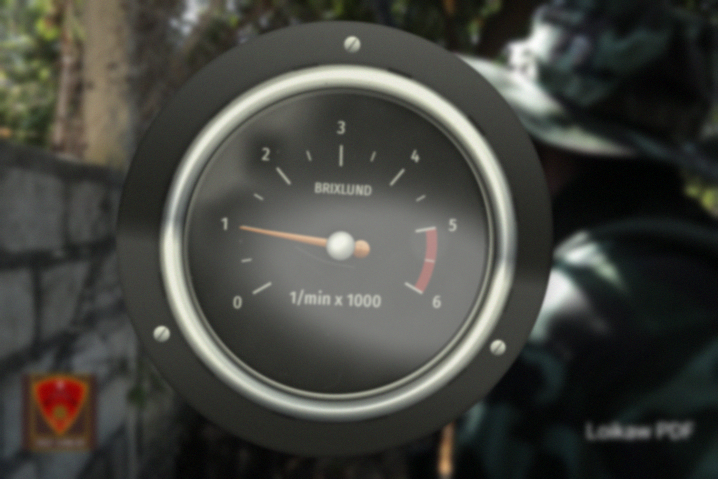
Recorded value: 1000 rpm
